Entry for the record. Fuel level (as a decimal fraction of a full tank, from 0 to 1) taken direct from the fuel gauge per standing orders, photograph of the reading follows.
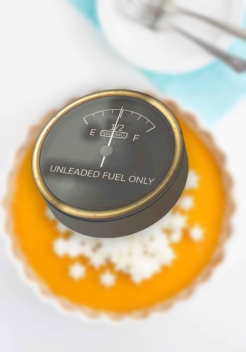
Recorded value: 0.5
